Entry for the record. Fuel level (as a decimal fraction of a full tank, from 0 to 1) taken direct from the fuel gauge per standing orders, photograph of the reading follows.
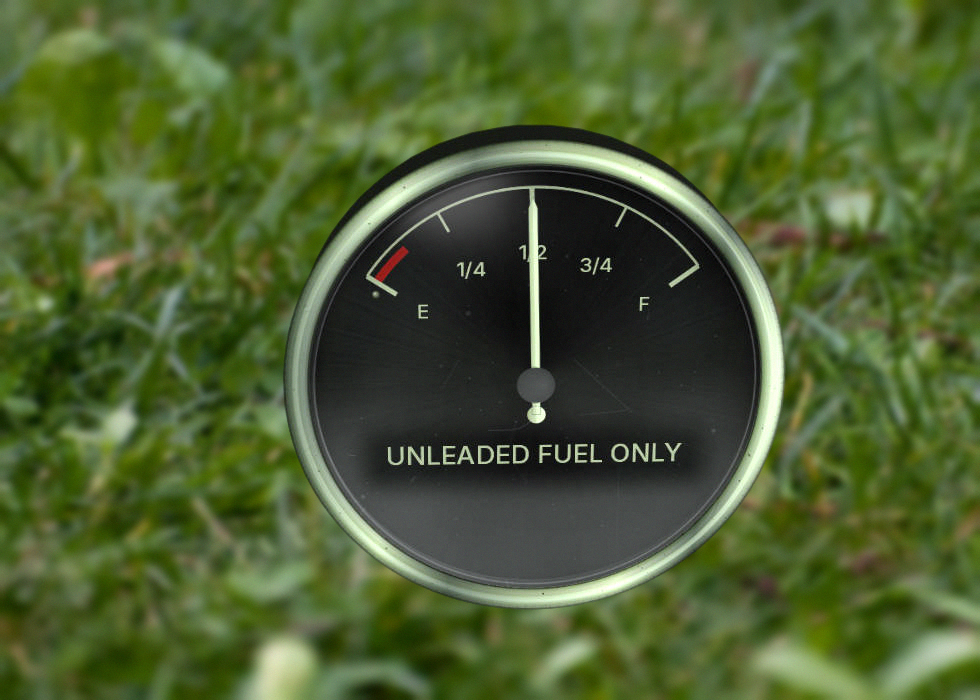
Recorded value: 0.5
